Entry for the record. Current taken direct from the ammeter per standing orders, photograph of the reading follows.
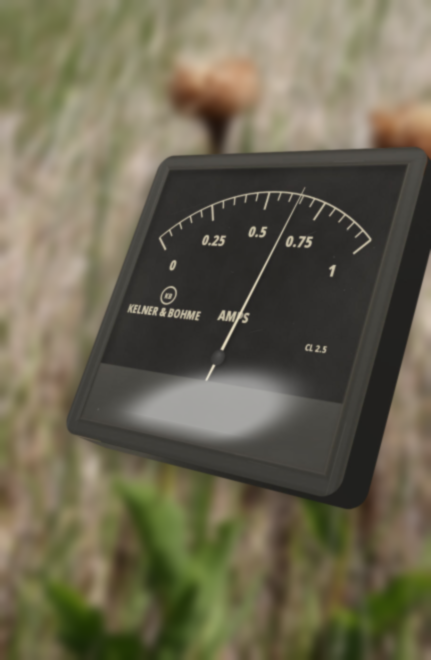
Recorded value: 0.65 A
